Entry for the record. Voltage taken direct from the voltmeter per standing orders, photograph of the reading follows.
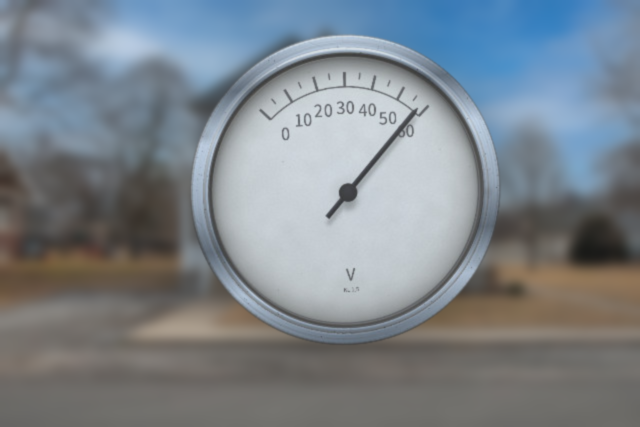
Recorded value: 57.5 V
